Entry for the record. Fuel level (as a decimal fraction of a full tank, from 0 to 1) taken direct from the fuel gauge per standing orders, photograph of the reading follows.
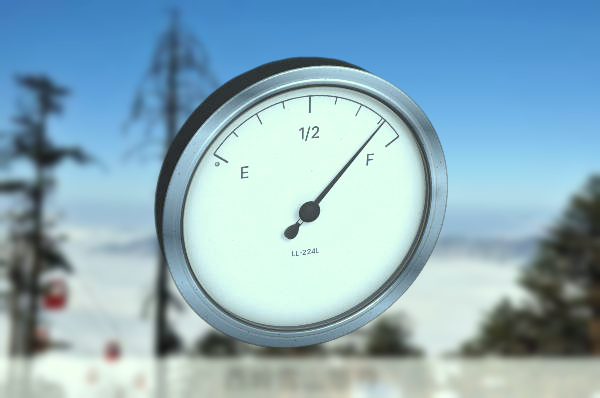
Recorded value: 0.875
